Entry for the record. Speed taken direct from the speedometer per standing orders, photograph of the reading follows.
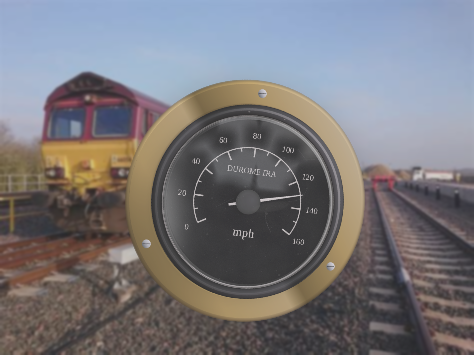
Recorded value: 130 mph
